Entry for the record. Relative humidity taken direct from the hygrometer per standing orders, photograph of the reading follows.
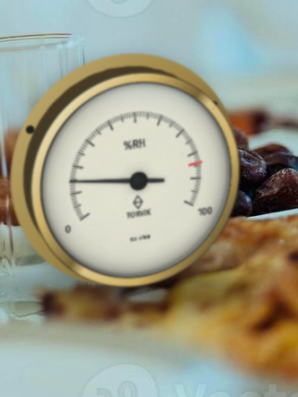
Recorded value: 15 %
